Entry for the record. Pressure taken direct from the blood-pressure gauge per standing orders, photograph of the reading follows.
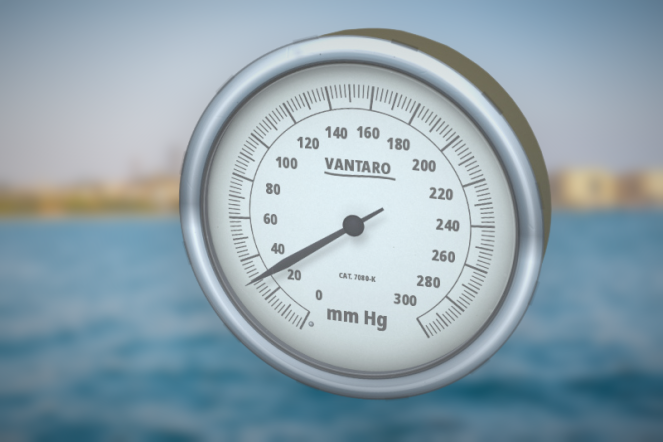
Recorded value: 30 mmHg
